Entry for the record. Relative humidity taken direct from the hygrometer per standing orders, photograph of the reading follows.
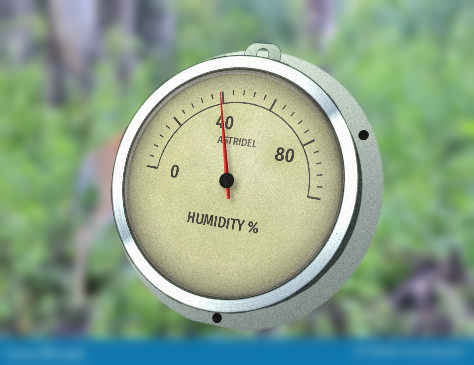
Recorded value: 40 %
